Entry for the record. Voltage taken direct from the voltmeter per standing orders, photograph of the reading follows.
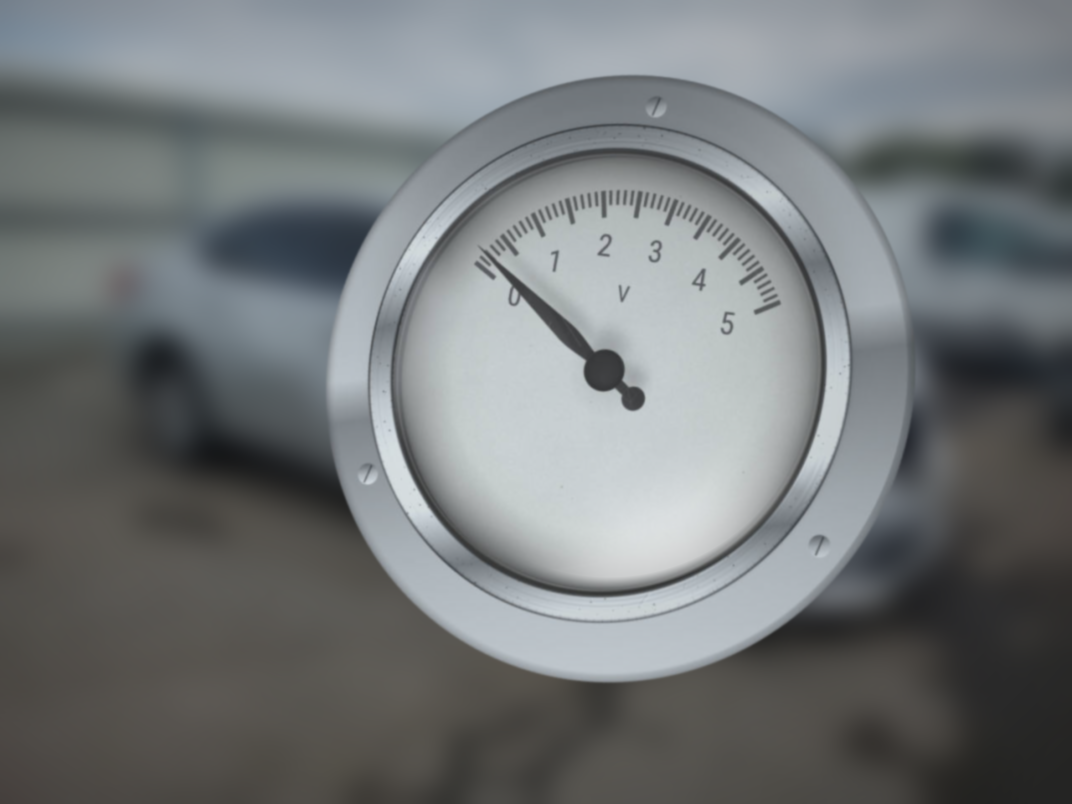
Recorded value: 0.2 V
